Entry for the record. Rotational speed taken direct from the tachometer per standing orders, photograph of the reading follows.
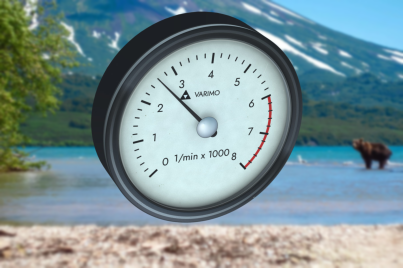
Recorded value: 2600 rpm
